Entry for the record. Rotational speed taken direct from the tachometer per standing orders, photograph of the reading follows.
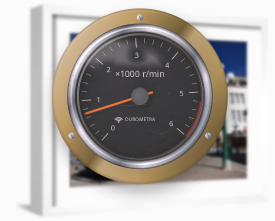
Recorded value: 700 rpm
